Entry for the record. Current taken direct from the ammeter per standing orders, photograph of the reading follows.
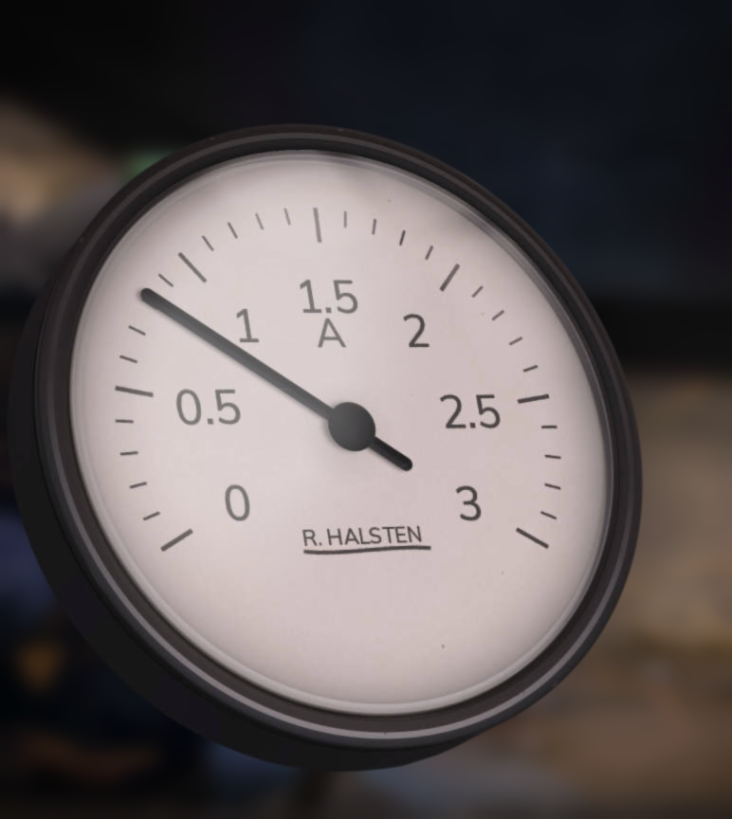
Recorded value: 0.8 A
